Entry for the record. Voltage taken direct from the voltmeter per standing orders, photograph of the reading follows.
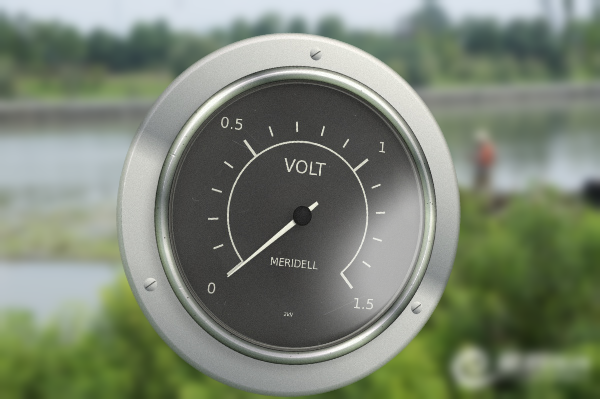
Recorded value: 0 V
